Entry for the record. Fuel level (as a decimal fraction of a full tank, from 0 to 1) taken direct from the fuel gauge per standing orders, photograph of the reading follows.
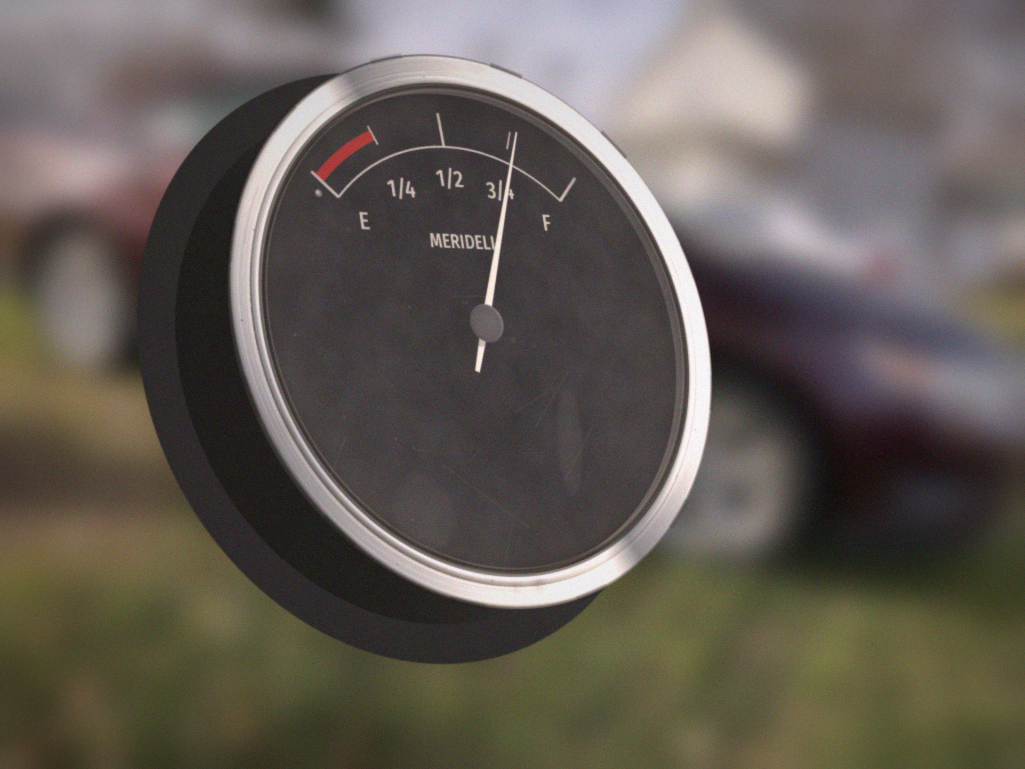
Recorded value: 0.75
